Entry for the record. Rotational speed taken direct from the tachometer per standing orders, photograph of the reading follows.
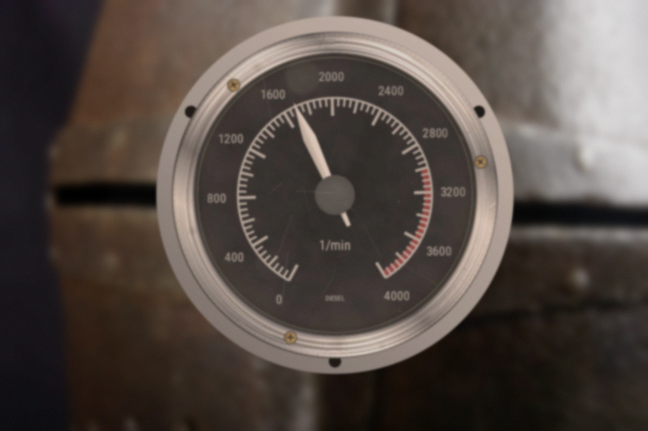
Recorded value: 1700 rpm
